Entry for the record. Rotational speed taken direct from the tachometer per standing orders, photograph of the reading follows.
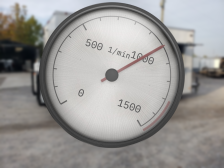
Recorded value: 1000 rpm
